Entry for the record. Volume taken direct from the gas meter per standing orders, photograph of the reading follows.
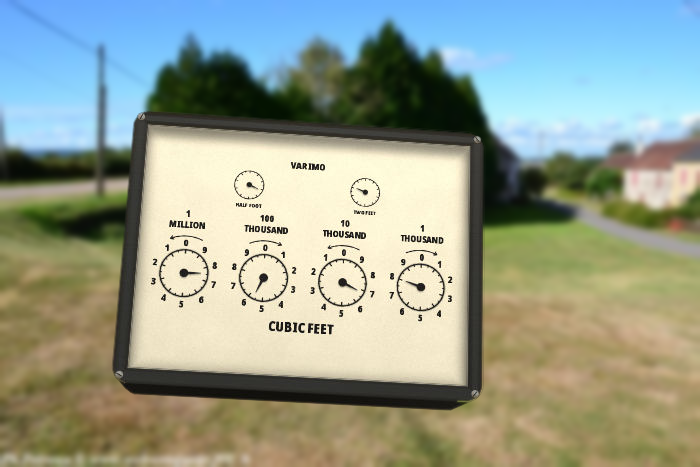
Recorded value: 756800 ft³
